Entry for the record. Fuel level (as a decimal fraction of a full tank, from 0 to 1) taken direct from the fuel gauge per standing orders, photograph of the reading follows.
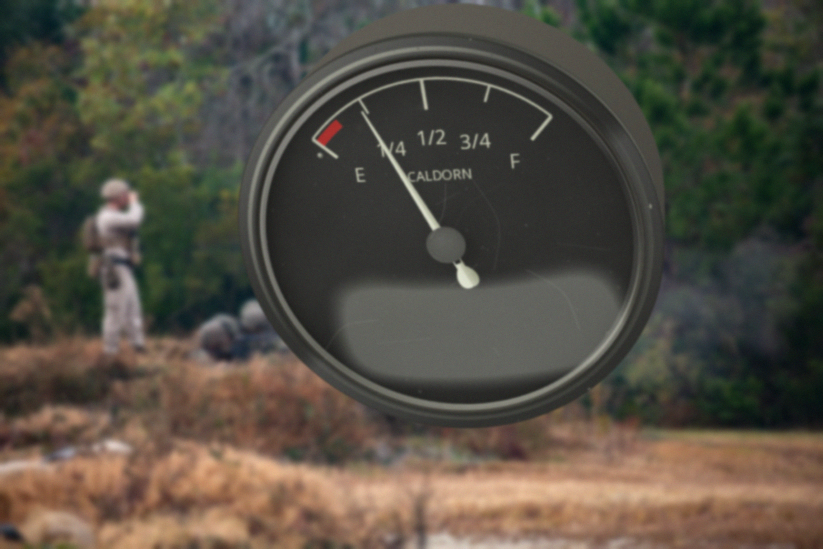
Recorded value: 0.25
